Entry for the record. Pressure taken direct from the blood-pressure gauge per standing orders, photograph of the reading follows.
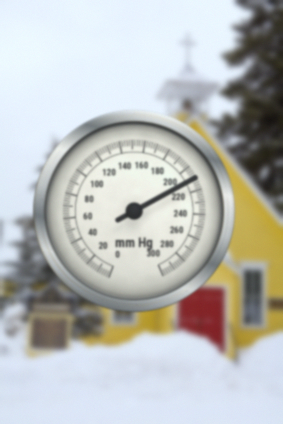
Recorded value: 210 mmHg
